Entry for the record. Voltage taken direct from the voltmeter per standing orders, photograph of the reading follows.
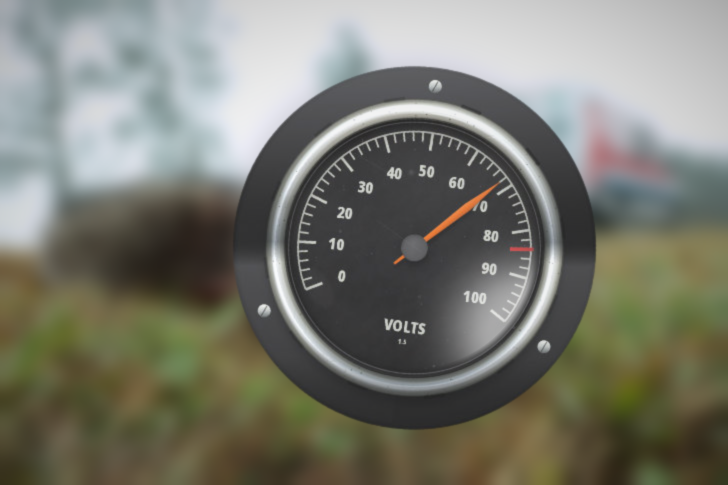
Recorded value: 68 V
